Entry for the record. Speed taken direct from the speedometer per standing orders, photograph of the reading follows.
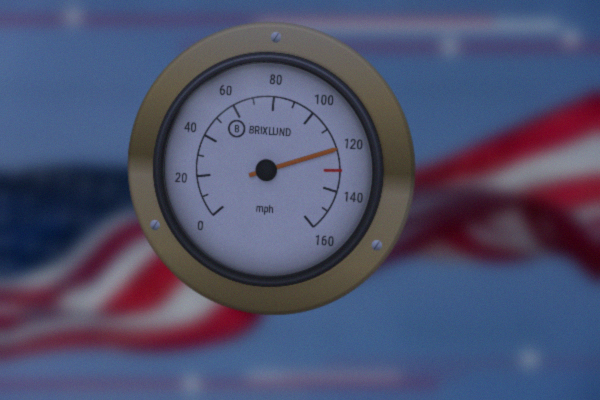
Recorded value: 120 mph
